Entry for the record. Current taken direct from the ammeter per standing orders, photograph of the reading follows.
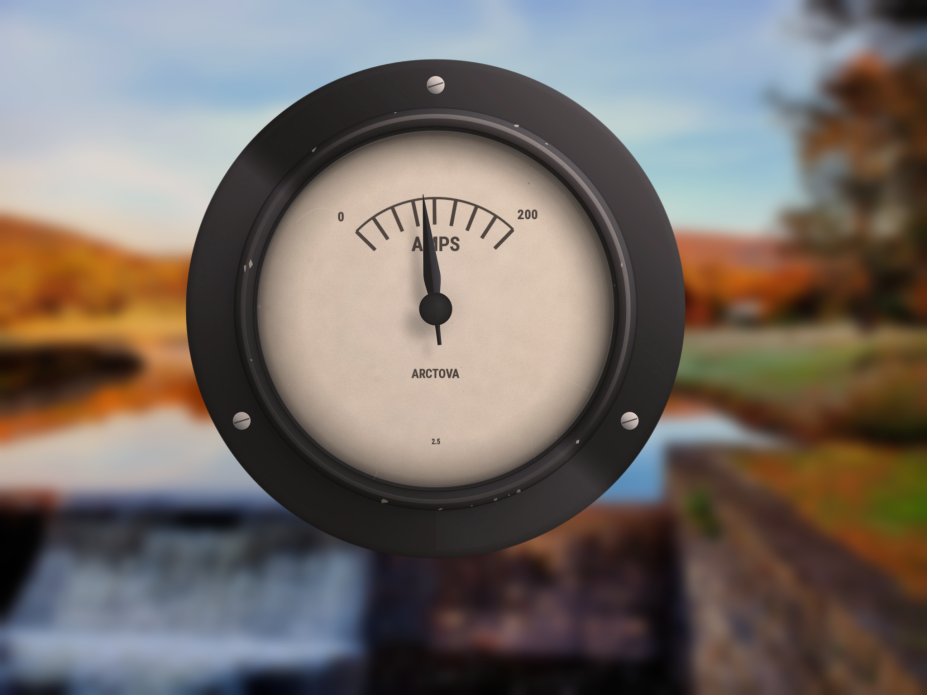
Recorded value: 87.5 A
